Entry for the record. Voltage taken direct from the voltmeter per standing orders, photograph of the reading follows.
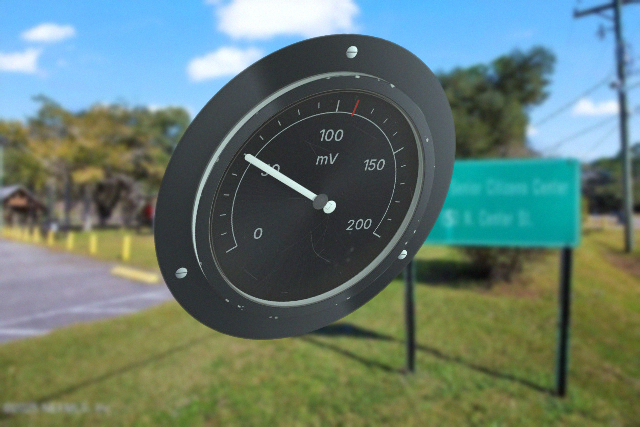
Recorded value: 50 mV
